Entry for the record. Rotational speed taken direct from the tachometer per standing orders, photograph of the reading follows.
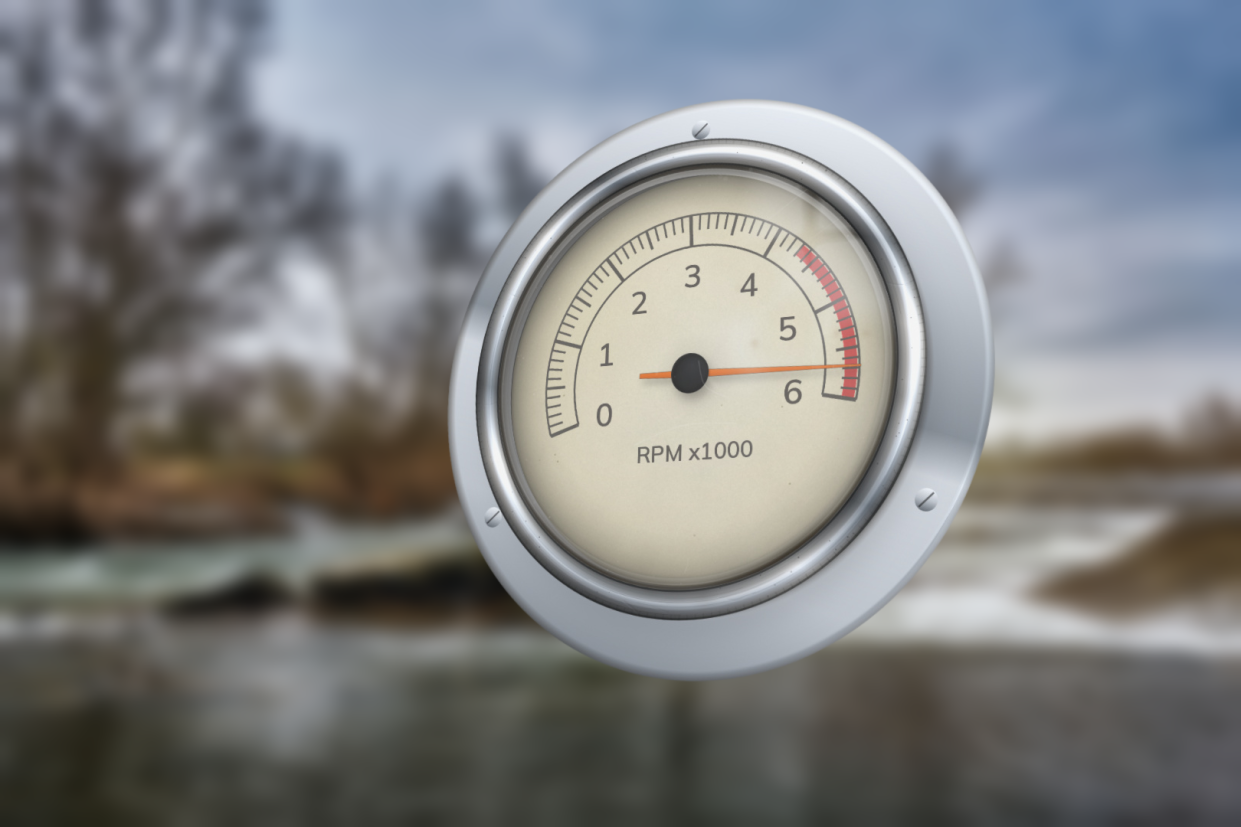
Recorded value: 5700 rpm
